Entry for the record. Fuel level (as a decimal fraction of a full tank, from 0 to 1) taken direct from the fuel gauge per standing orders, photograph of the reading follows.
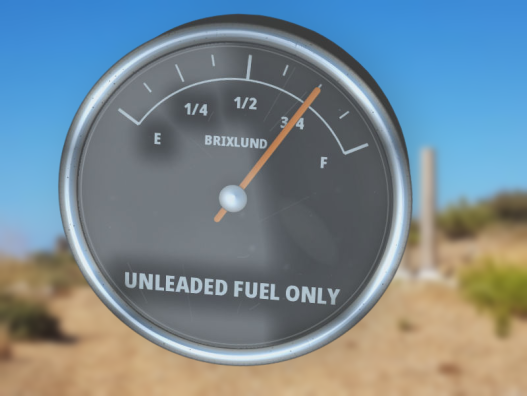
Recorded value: 0.75
